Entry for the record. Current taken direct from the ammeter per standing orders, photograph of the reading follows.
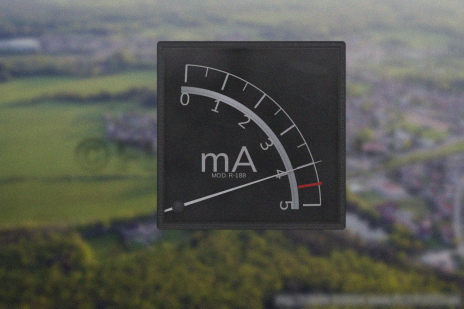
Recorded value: 4 mA
